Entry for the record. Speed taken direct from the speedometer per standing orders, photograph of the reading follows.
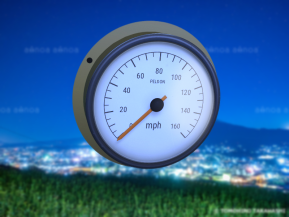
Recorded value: 0 mph
